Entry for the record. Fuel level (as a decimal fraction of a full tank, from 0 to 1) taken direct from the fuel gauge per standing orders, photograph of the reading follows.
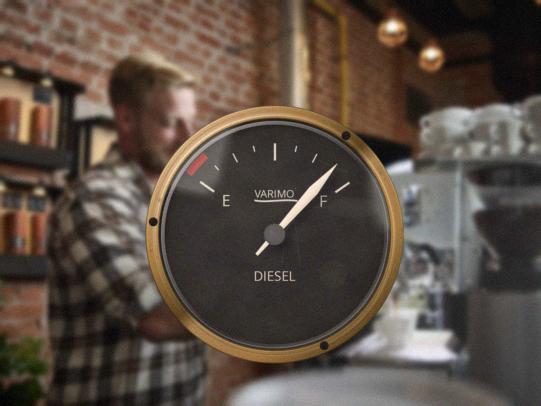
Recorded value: 0.875
